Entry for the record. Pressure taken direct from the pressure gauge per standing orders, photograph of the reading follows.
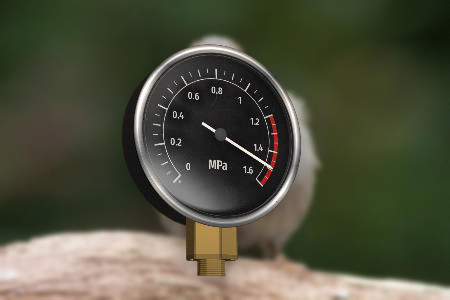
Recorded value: 1.5 MPa
